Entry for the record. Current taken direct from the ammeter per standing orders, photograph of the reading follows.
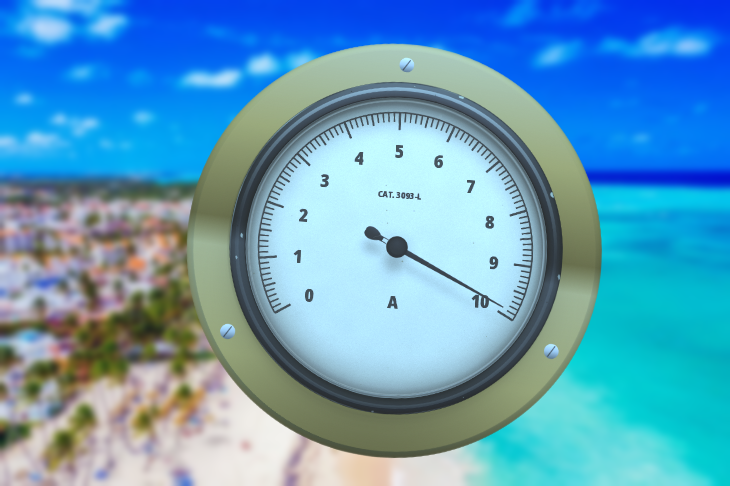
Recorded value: 9.9 A
